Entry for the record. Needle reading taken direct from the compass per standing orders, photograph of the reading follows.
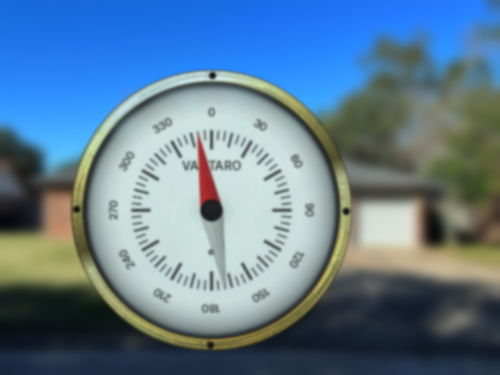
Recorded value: 350 °
